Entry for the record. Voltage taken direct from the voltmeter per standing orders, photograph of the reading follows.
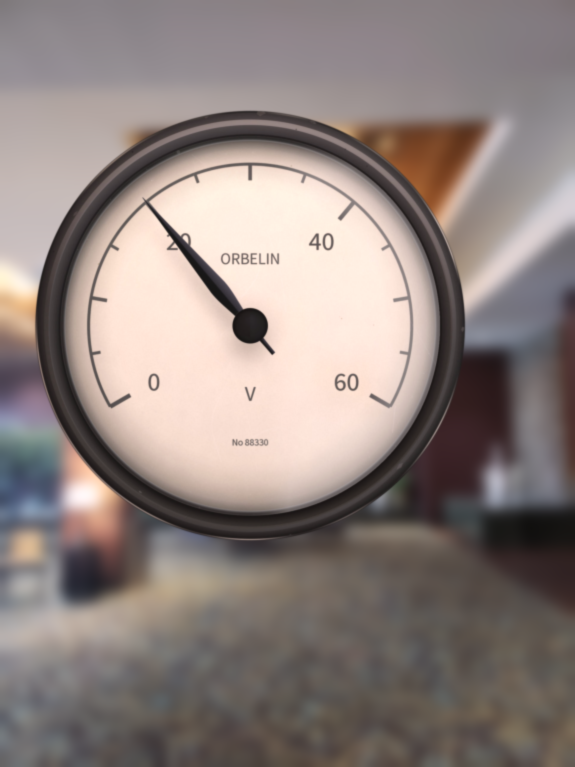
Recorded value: 20 V
